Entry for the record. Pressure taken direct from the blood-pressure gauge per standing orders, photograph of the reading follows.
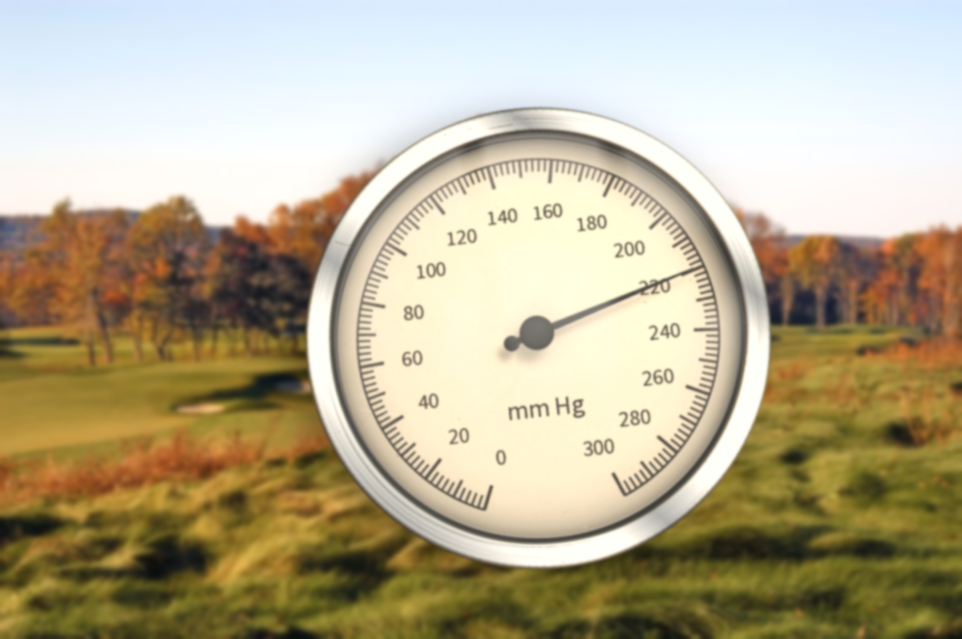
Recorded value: 220 mmHg
